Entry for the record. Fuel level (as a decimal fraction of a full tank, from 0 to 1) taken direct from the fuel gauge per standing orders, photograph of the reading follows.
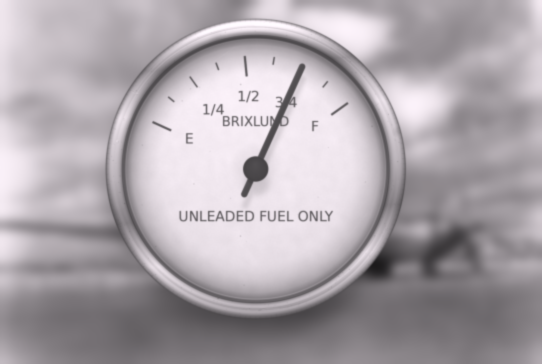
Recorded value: 0.75
